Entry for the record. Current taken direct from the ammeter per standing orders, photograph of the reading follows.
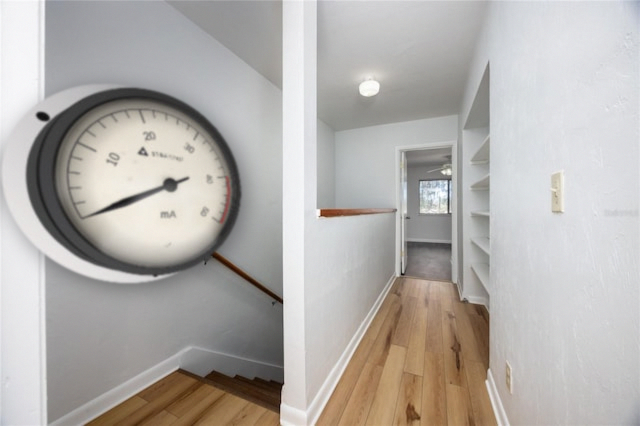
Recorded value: 0 mA
